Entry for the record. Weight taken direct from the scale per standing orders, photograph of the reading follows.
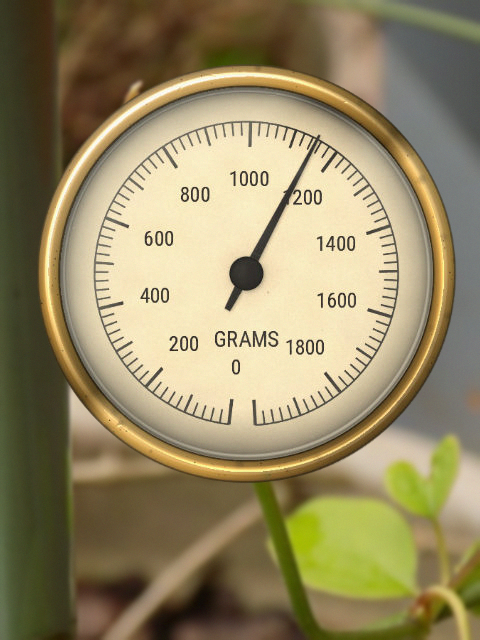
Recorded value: 1150 g
